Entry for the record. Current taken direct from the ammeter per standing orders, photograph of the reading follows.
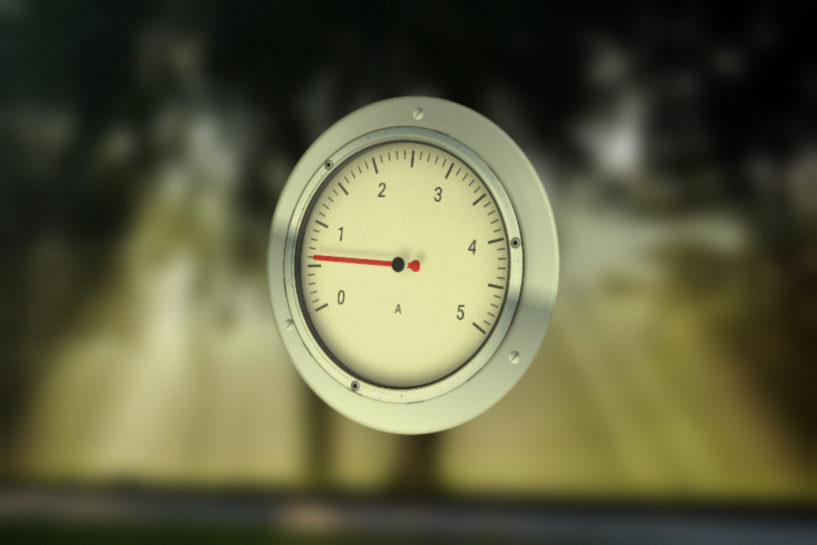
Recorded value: 0.6 A
